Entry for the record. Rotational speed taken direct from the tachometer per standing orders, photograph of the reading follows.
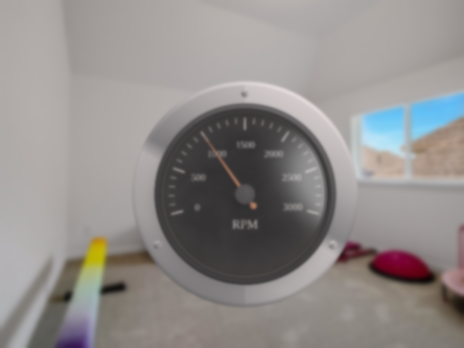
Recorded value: 1000 rpm
